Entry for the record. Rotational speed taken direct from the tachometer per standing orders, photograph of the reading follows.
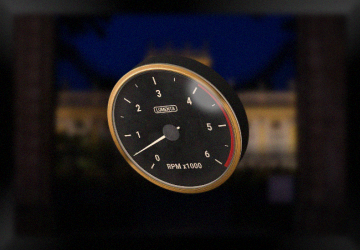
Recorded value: 500 rpm
